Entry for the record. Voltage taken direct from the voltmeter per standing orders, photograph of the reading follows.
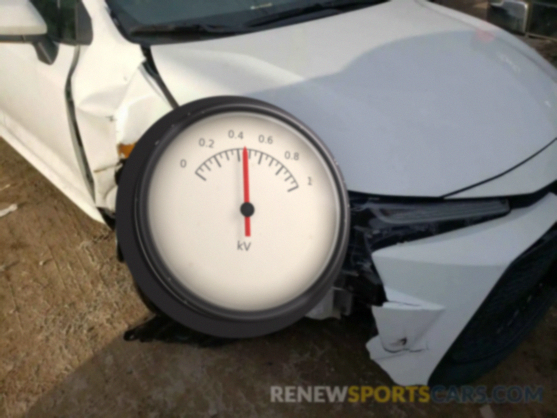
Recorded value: 0.45 kV
